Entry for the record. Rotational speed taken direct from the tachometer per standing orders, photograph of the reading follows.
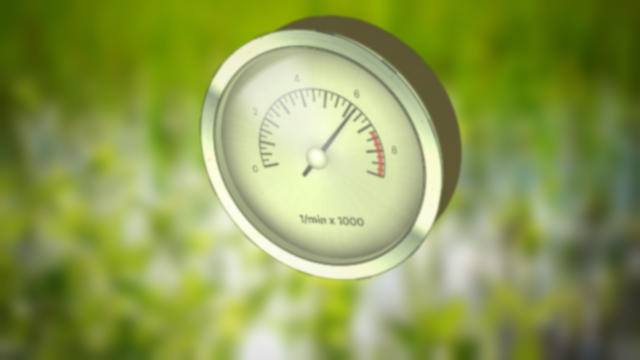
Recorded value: 6250 rpm
